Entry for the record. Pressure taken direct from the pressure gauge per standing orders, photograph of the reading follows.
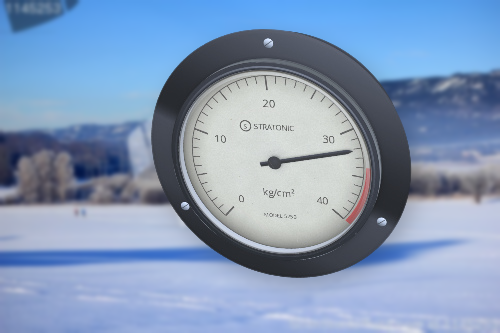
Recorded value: 32 kg/cm²
